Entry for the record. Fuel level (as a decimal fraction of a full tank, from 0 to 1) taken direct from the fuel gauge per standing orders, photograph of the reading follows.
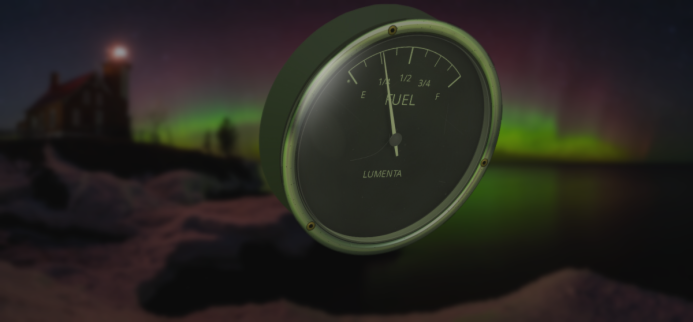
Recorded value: 0.25
